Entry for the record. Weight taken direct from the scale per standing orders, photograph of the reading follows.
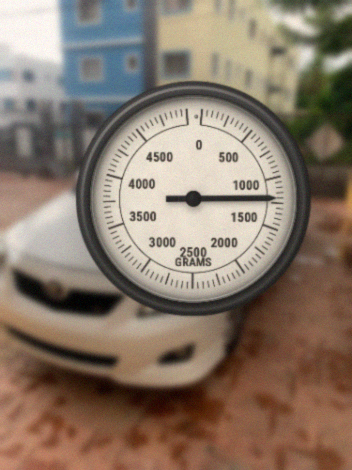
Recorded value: 1200 g
